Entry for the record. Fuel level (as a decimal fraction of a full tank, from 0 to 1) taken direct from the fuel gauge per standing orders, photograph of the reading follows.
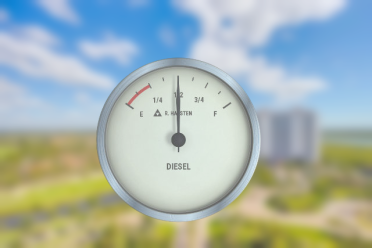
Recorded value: 0.5
